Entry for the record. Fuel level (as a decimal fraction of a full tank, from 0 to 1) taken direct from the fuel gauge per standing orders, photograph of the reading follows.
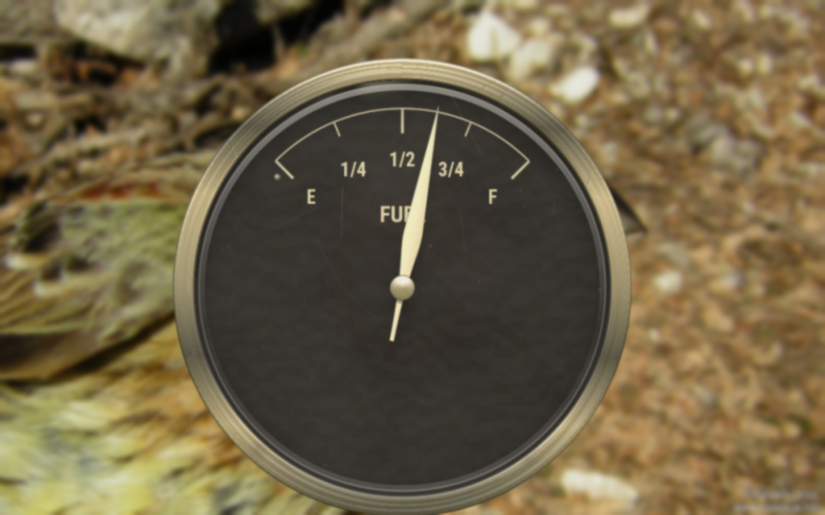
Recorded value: 0.625
